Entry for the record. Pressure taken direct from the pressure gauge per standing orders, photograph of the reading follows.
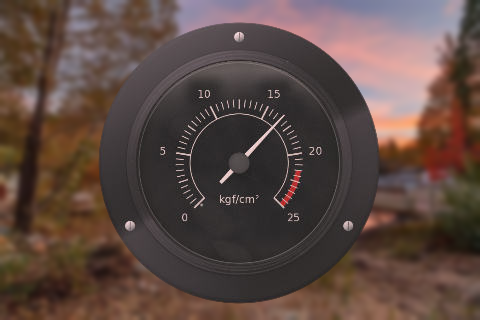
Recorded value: 16.5 kg/cm²
